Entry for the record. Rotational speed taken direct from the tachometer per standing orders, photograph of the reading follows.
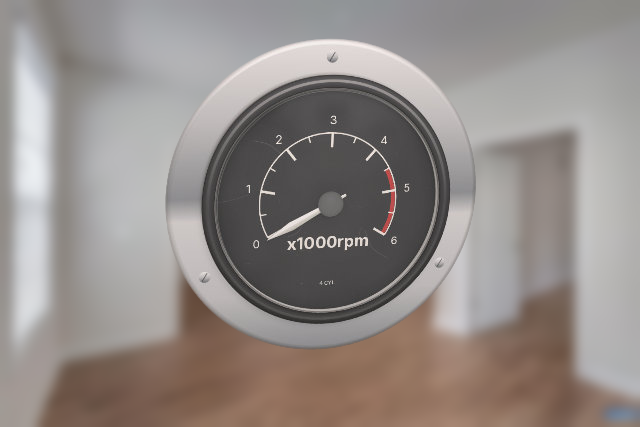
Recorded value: 0 rpm
